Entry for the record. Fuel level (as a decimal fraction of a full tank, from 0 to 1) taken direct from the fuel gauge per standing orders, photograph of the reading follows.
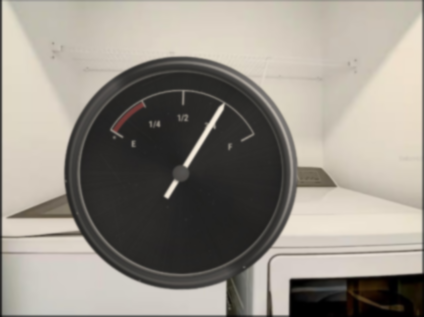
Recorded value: 0.75
